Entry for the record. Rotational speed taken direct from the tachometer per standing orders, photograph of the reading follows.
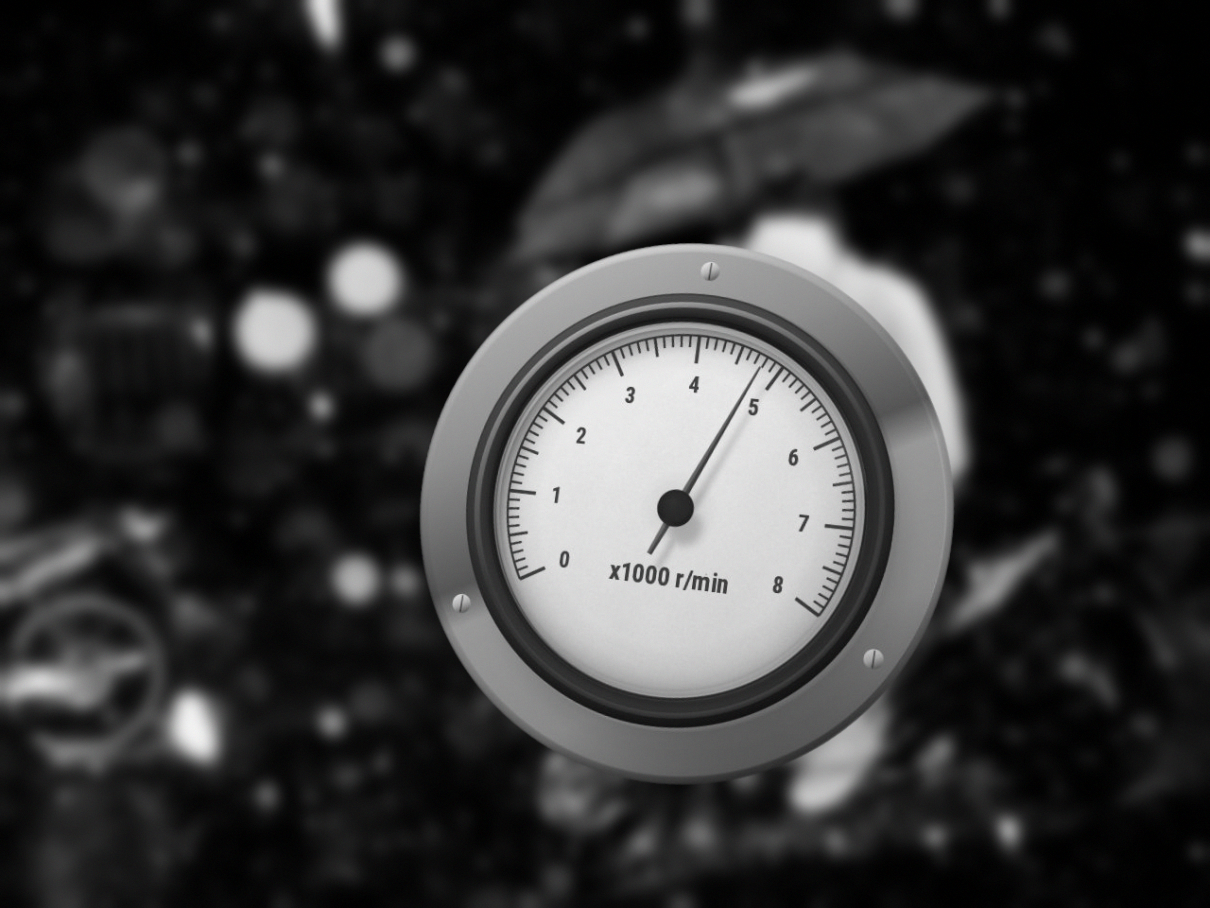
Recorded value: 4800 rpm
